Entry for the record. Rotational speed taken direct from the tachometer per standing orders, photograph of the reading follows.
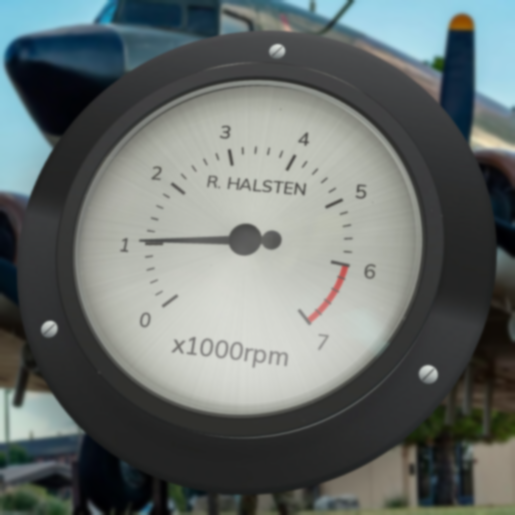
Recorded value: 1000 rpm
